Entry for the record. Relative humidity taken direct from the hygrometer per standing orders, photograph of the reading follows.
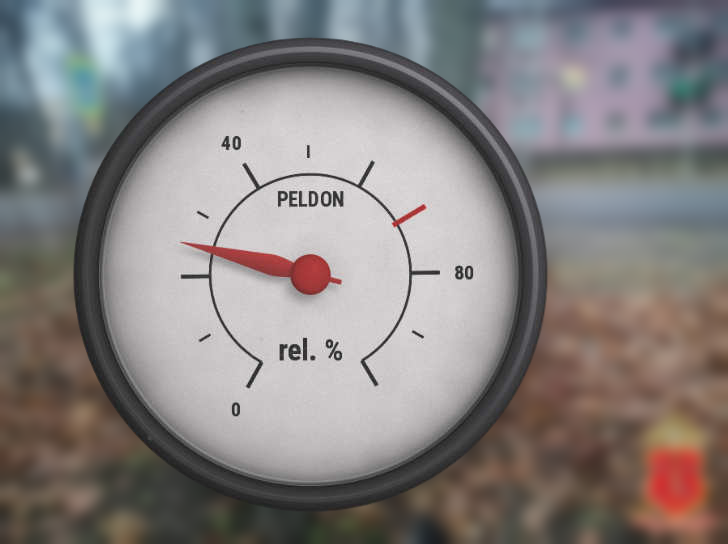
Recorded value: 25 %
